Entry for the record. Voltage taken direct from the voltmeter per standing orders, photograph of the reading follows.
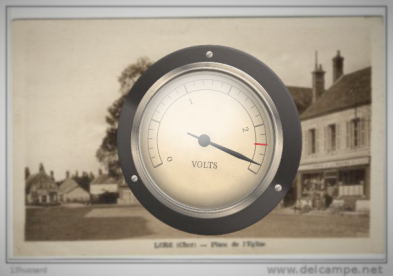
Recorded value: 2.4 V
